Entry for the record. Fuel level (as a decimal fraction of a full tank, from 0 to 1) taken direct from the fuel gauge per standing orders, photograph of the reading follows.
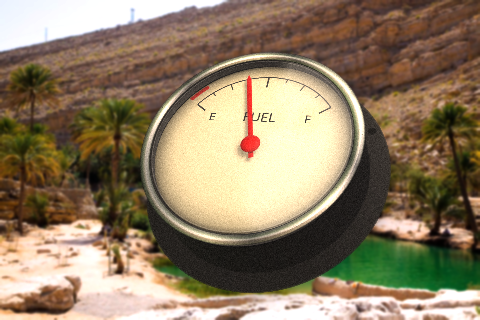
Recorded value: 0.375
